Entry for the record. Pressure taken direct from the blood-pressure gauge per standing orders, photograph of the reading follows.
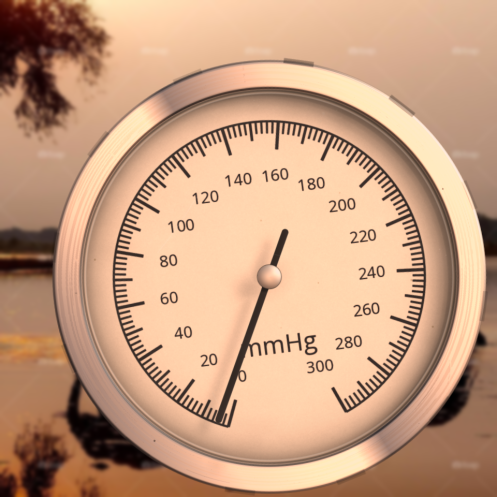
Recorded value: 4 mmHg
